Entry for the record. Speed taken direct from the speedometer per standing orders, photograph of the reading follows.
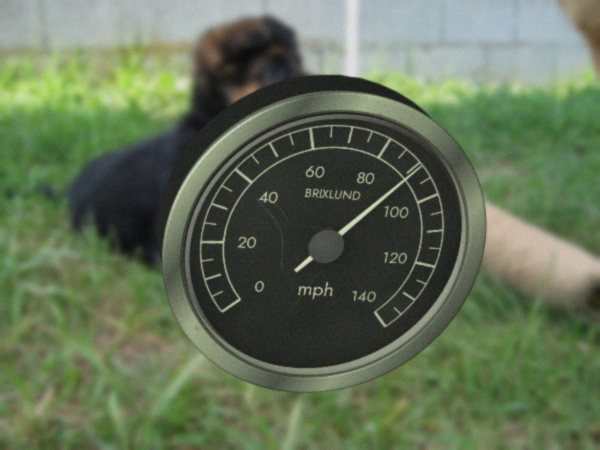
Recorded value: 90 mph
